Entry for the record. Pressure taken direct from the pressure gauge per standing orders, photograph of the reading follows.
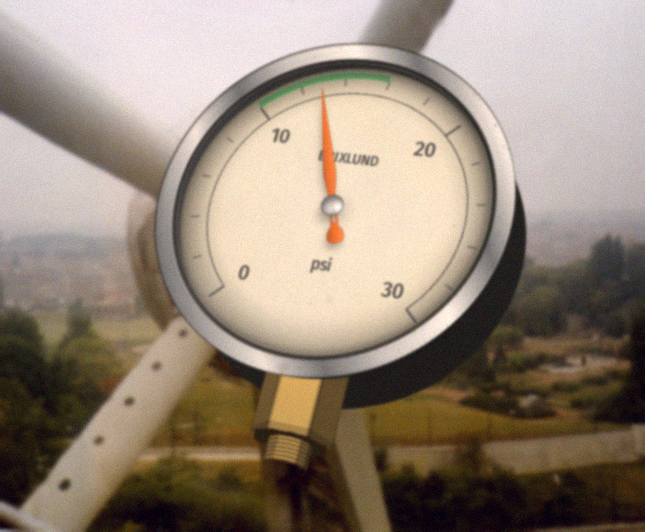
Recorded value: 13 psi
